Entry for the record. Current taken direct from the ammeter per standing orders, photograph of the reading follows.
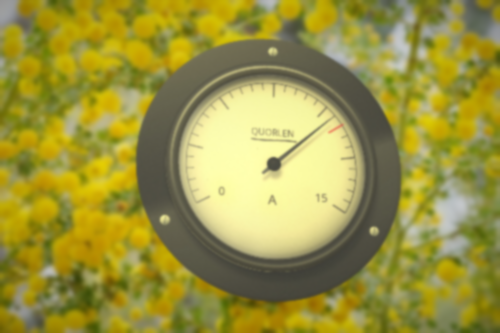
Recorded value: 10.5 A
